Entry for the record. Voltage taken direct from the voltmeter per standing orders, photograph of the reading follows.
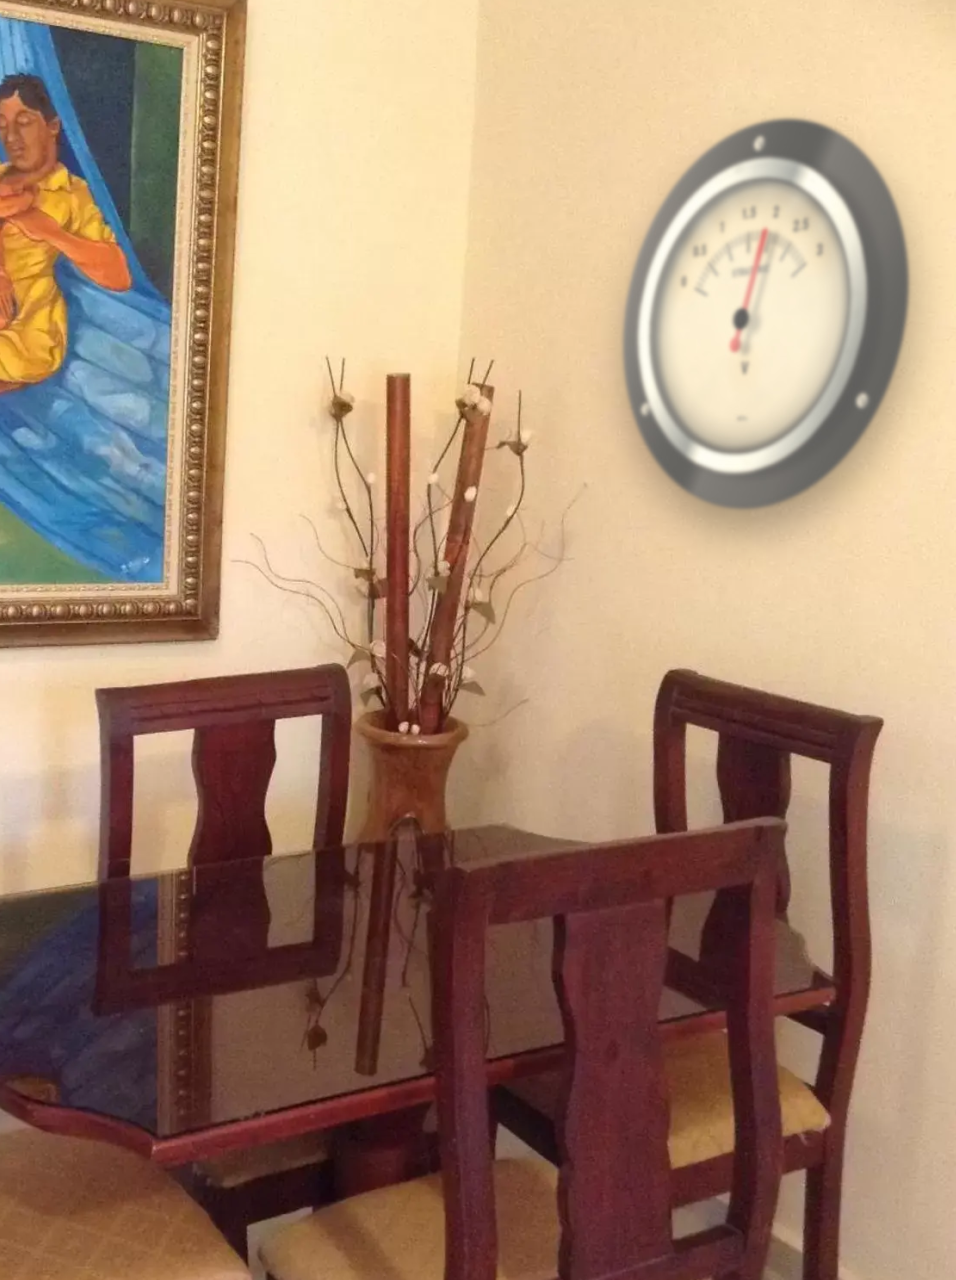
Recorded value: 2 V
